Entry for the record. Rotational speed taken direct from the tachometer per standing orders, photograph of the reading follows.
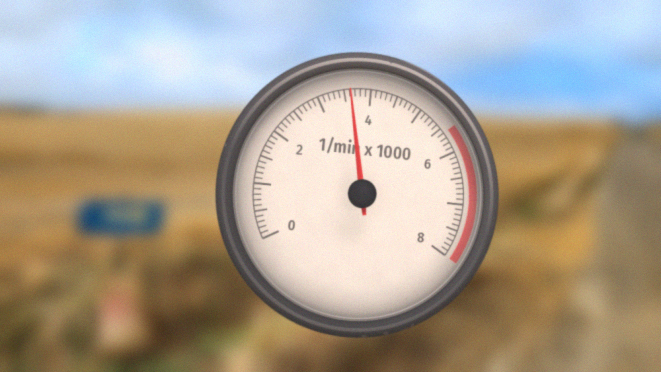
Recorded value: 3600 rpm
